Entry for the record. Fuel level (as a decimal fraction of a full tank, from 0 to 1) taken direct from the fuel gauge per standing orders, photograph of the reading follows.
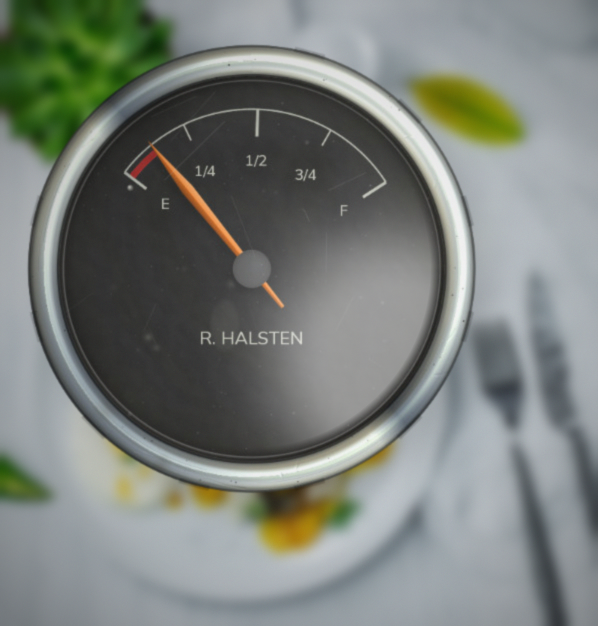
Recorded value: 0.125
